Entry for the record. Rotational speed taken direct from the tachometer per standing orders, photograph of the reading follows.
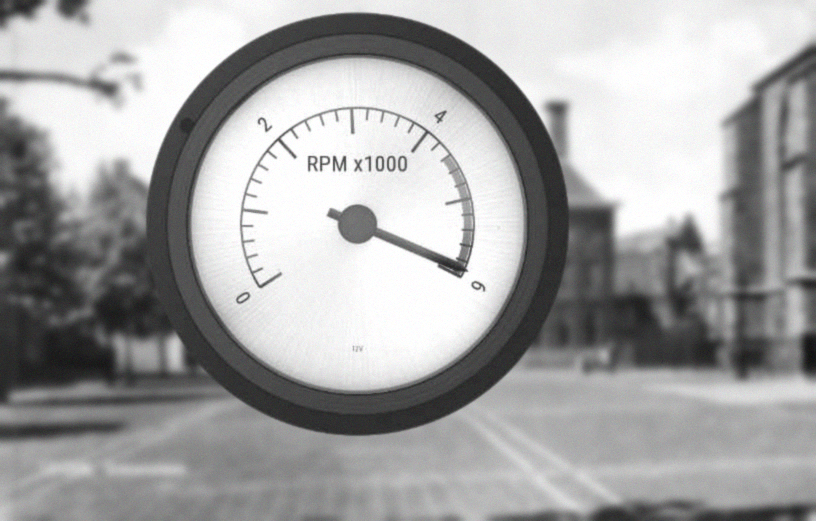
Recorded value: 5900 rpm
